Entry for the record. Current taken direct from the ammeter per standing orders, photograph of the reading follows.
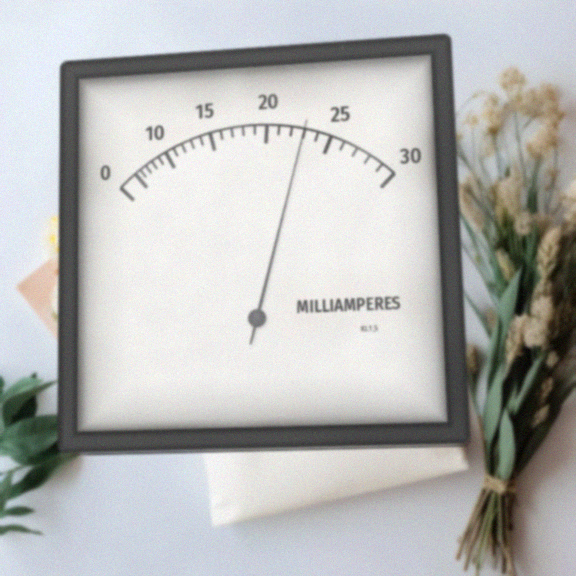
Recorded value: 23 mA
